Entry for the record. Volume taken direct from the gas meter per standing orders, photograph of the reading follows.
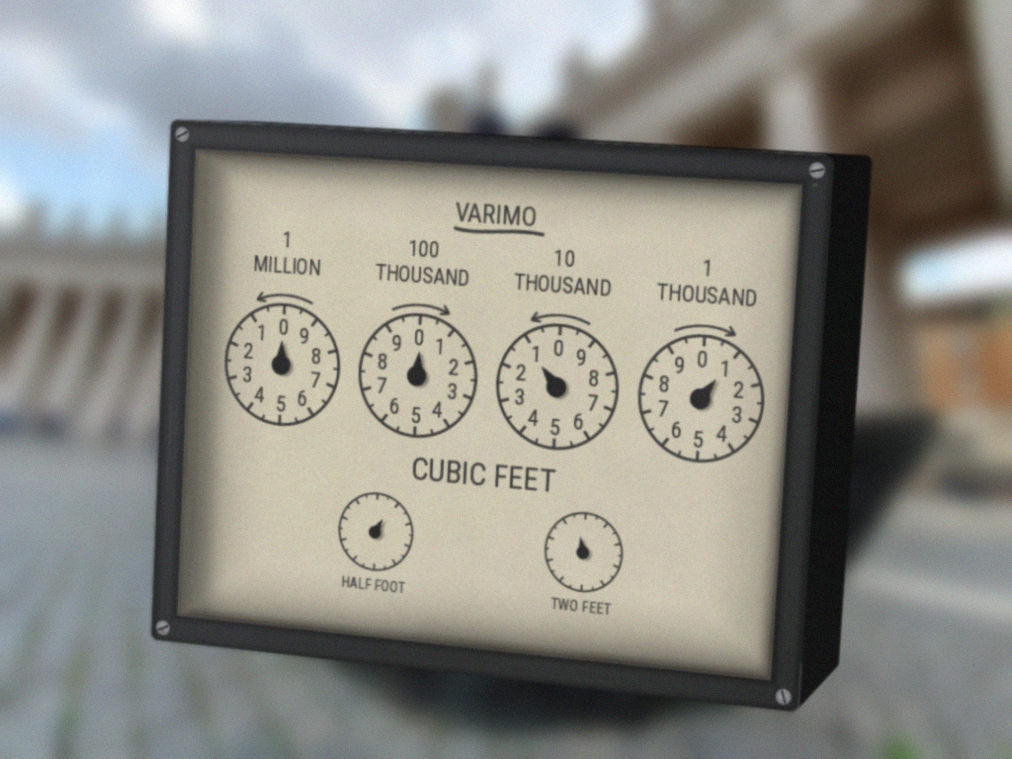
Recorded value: 1100 ft³
